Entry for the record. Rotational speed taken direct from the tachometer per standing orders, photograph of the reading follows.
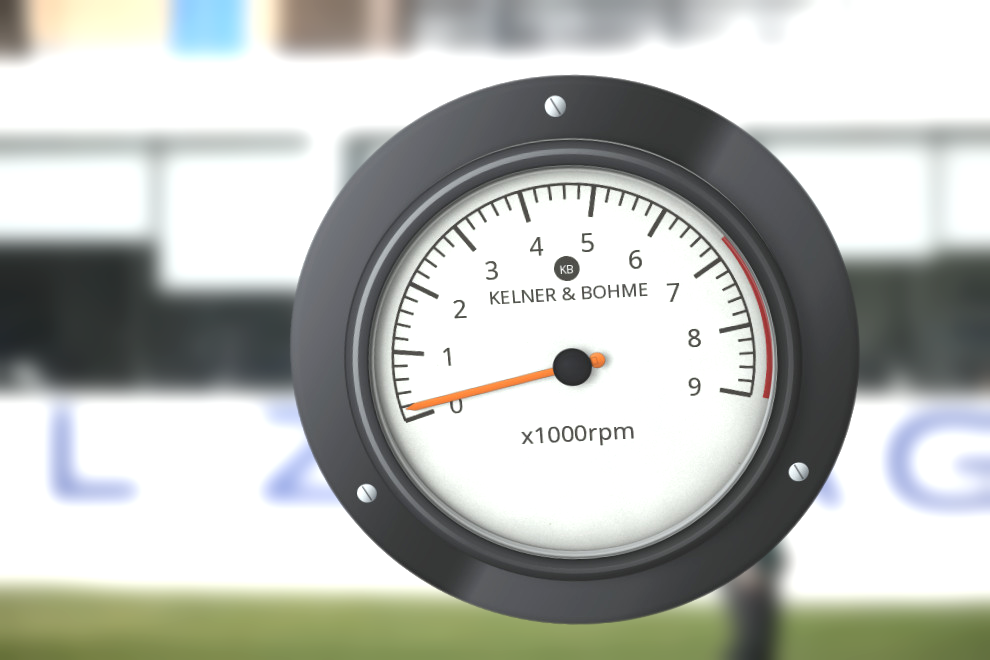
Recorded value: 200 rpm
